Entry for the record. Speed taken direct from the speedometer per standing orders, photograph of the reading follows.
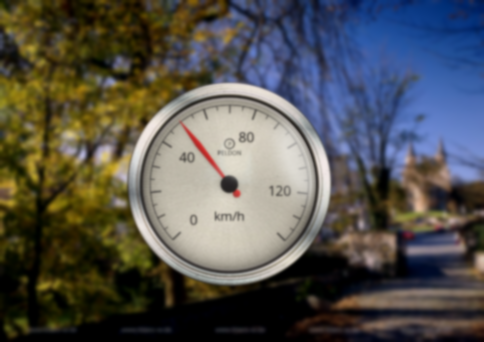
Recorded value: 50 km/h
